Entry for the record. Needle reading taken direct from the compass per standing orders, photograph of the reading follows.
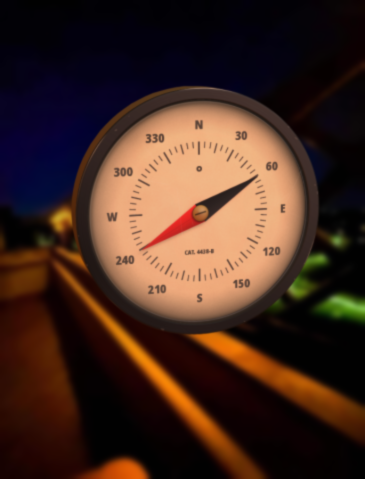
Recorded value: 240 °
